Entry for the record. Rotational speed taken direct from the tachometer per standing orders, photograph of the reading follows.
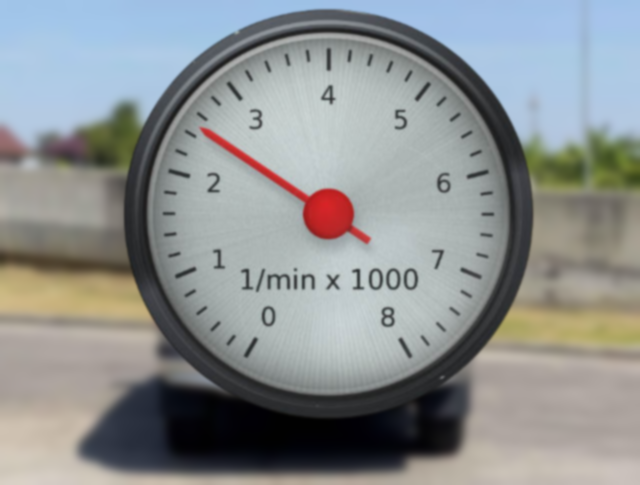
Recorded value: 2500 rpm
